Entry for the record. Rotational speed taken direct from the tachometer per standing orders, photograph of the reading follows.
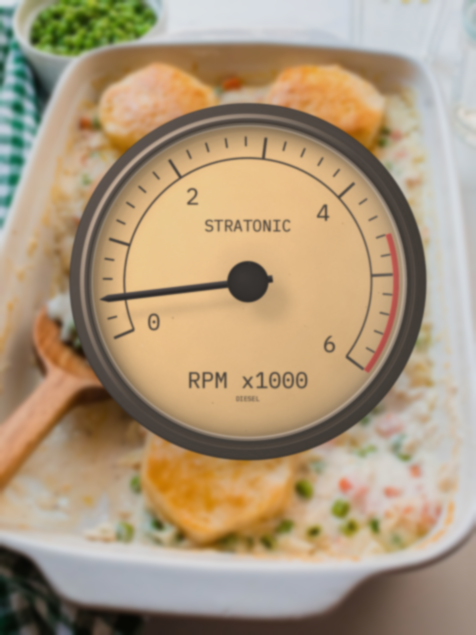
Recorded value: 400 rpm
